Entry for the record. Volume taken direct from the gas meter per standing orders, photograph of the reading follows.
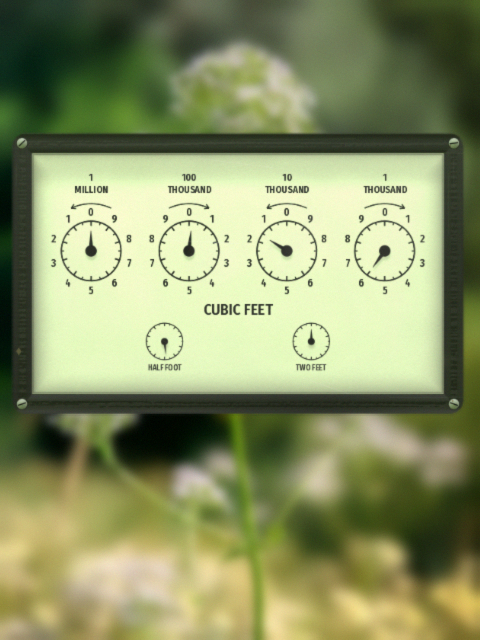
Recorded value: 1600 ft³
